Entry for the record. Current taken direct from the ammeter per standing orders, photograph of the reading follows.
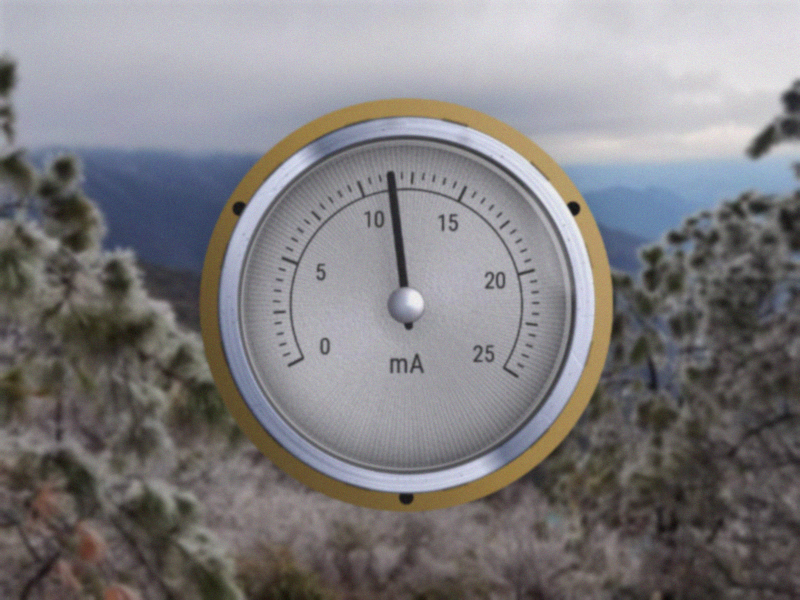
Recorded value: 11.5 mA
